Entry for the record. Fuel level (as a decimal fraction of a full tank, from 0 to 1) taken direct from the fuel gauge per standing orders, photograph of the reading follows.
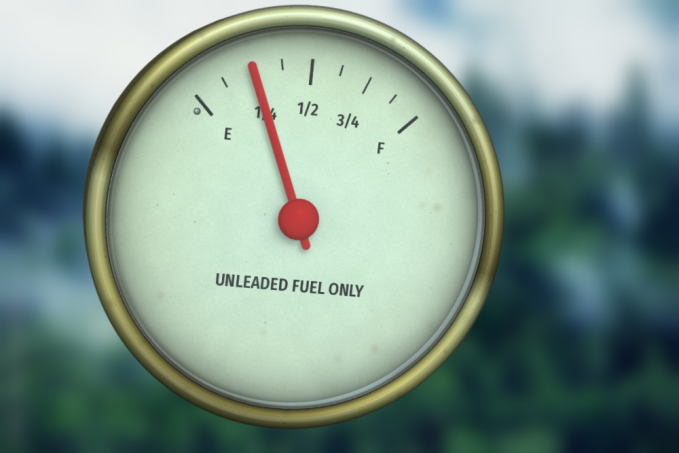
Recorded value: 0.25
